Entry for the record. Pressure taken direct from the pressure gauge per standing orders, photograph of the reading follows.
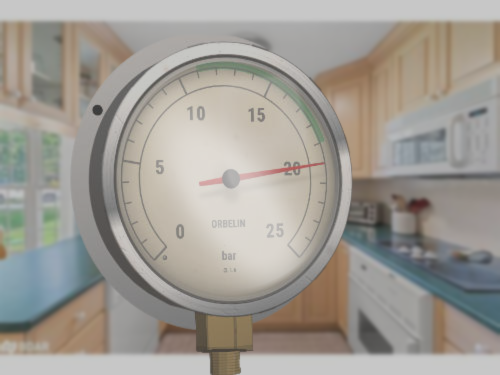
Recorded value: 20 bar
